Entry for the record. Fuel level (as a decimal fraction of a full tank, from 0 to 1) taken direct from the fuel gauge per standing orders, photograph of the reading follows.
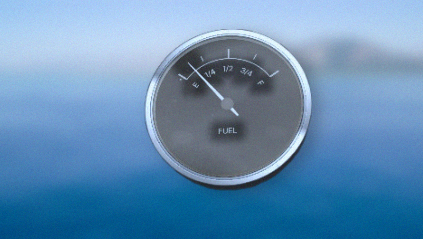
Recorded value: 0.125
